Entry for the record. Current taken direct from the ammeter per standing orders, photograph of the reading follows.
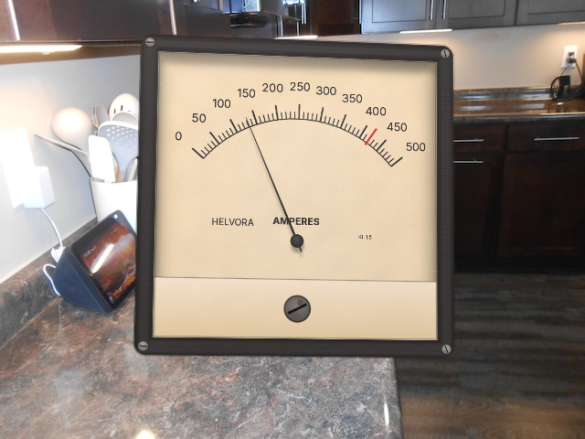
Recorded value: 130 A
